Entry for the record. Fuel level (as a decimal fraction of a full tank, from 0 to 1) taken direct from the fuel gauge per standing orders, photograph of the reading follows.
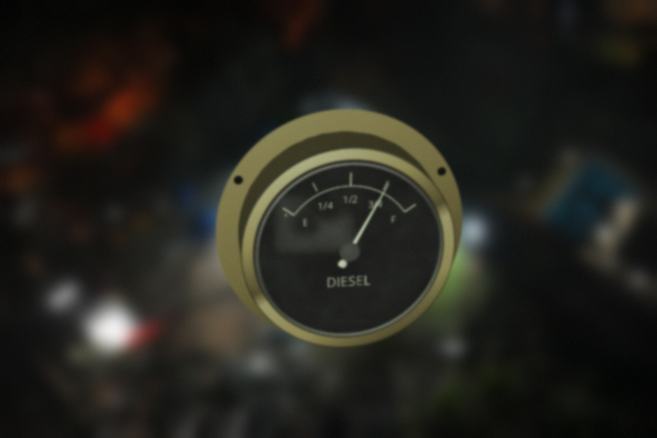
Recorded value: 0.75
